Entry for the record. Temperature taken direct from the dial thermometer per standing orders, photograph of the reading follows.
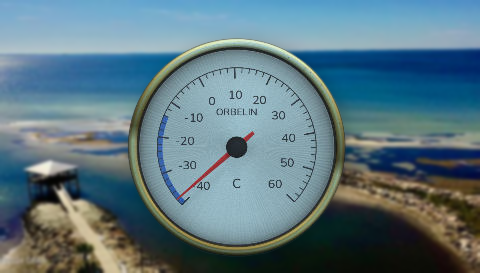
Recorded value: -38 °C
